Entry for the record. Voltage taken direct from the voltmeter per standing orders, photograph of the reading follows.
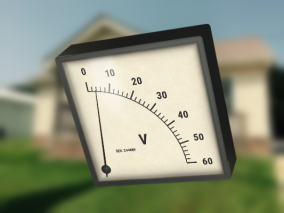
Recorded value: 4 V
